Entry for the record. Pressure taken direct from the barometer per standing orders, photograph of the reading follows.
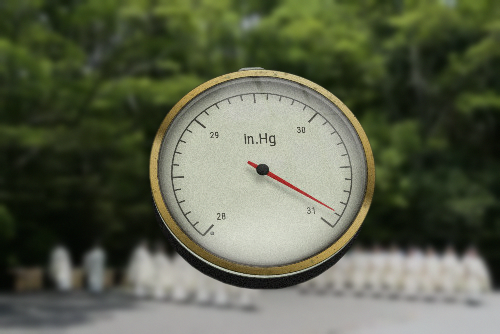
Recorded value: 30.9 inHg
